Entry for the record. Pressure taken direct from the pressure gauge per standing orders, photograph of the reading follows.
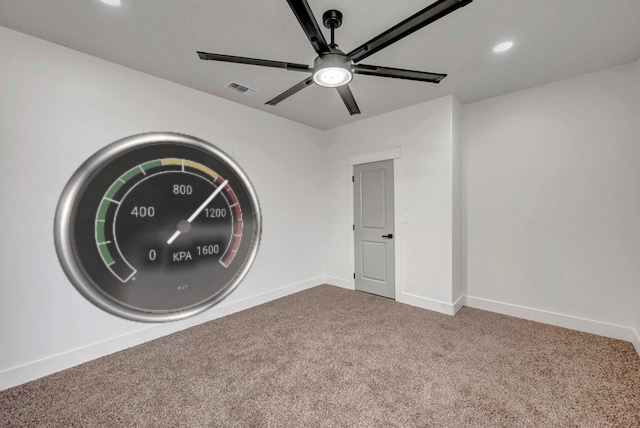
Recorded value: 1050 kPa
